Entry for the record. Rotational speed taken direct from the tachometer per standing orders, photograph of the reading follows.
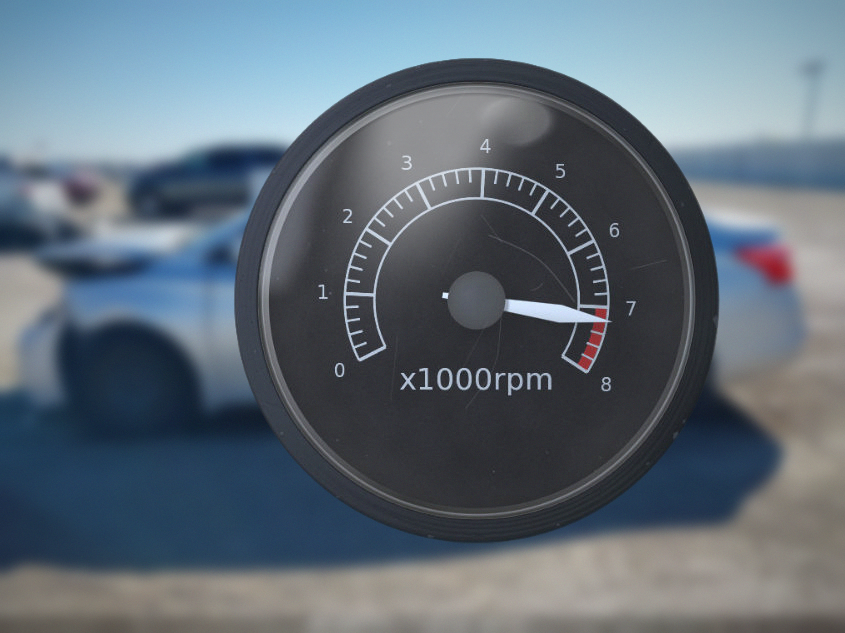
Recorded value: 7200 rpm
